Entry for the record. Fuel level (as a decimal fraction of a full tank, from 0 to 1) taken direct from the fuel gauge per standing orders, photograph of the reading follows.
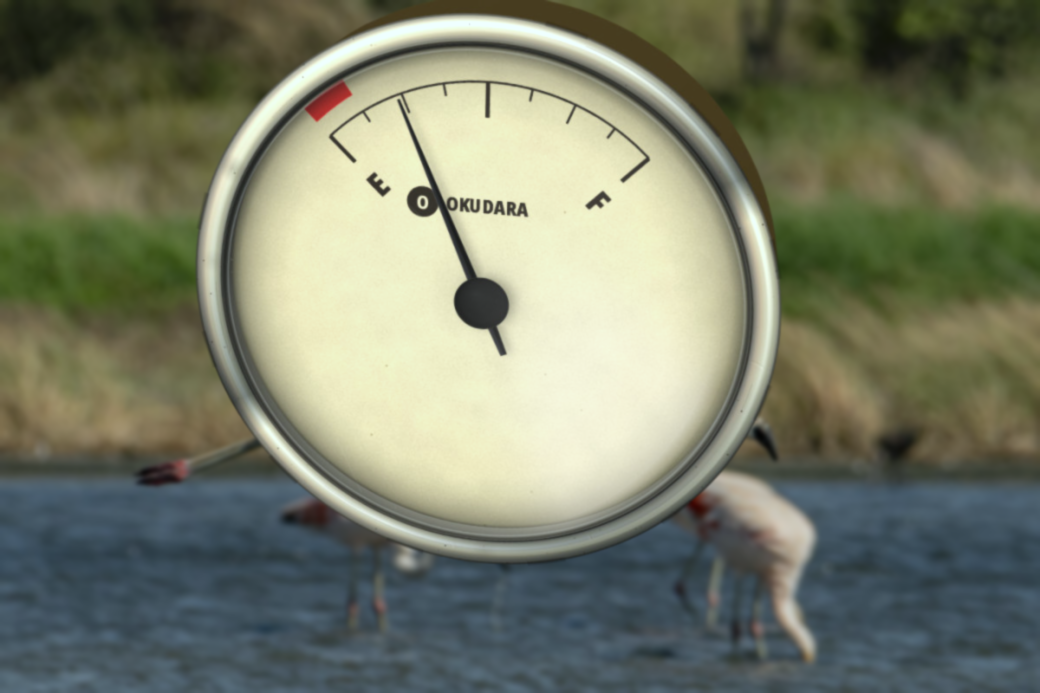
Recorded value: 0.25
